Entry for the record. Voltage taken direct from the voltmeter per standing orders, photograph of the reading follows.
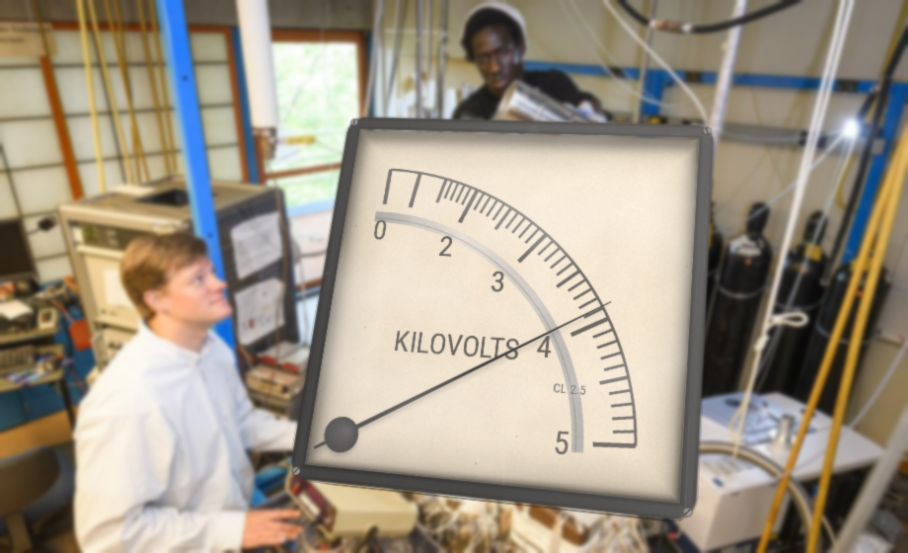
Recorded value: 3.9 kV
